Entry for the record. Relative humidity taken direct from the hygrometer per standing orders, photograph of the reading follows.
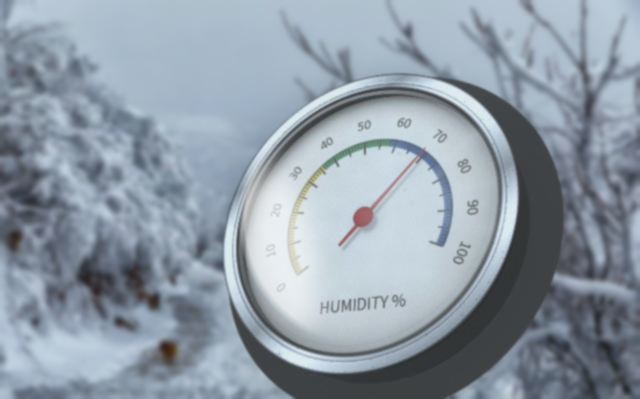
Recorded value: 70 %
